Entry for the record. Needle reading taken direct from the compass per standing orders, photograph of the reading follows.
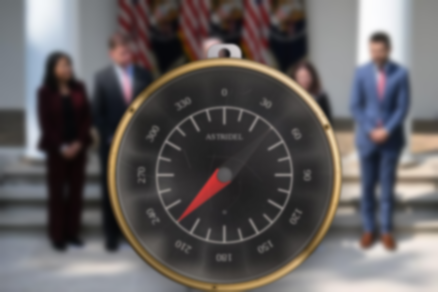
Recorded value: 225 °
